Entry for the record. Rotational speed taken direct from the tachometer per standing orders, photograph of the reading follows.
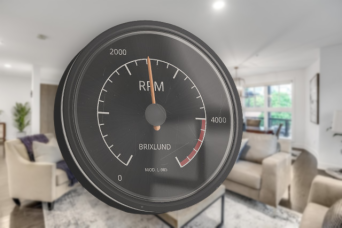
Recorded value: 2400 rpm
